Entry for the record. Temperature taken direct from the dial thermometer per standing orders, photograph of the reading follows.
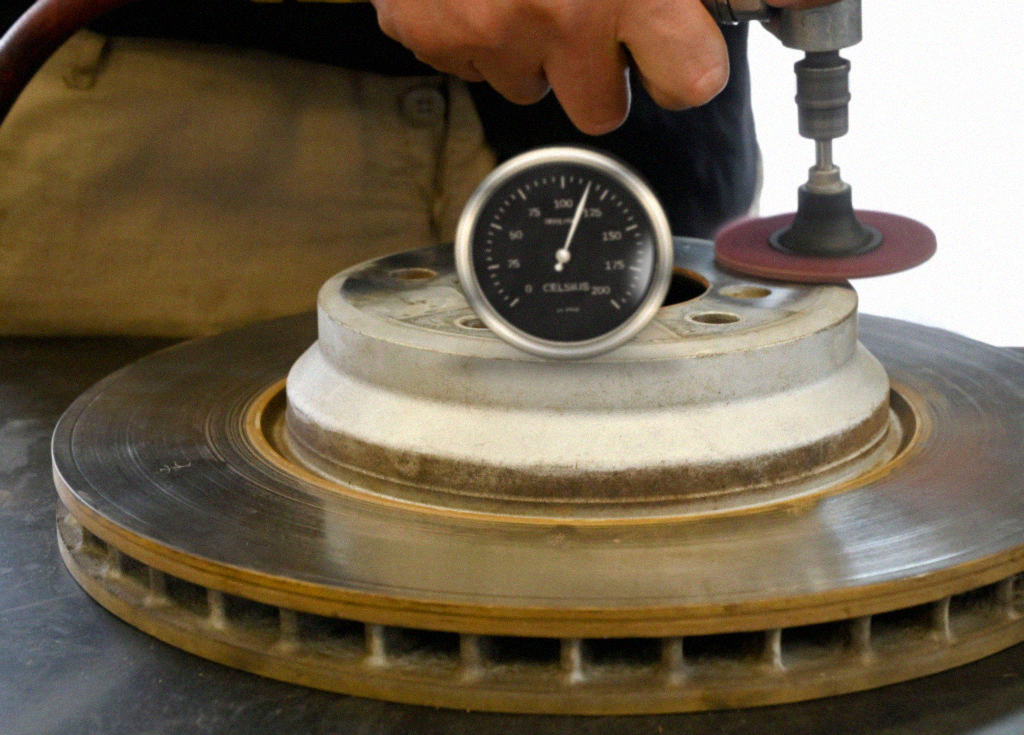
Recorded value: 115 °C
